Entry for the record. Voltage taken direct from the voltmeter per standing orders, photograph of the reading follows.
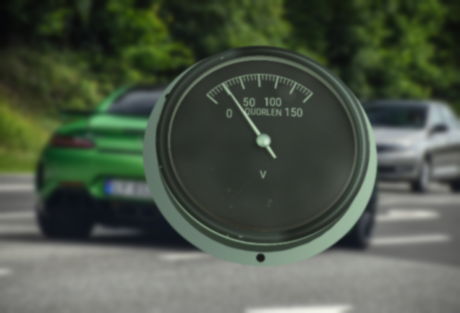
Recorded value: 25 V
